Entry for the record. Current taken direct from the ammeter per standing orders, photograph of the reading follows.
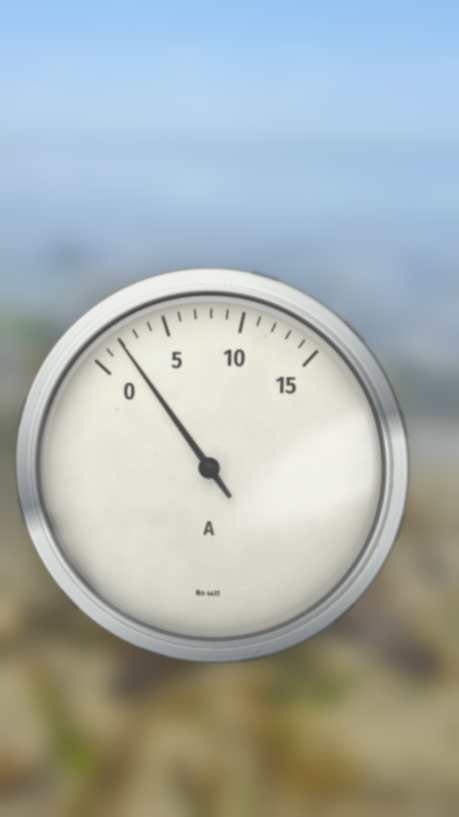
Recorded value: 2 A
